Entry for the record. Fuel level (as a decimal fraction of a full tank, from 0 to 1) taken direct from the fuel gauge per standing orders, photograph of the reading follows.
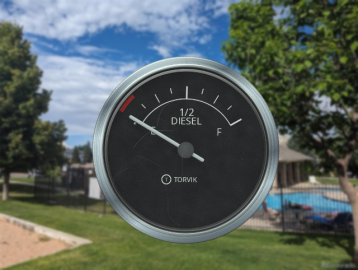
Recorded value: 0
